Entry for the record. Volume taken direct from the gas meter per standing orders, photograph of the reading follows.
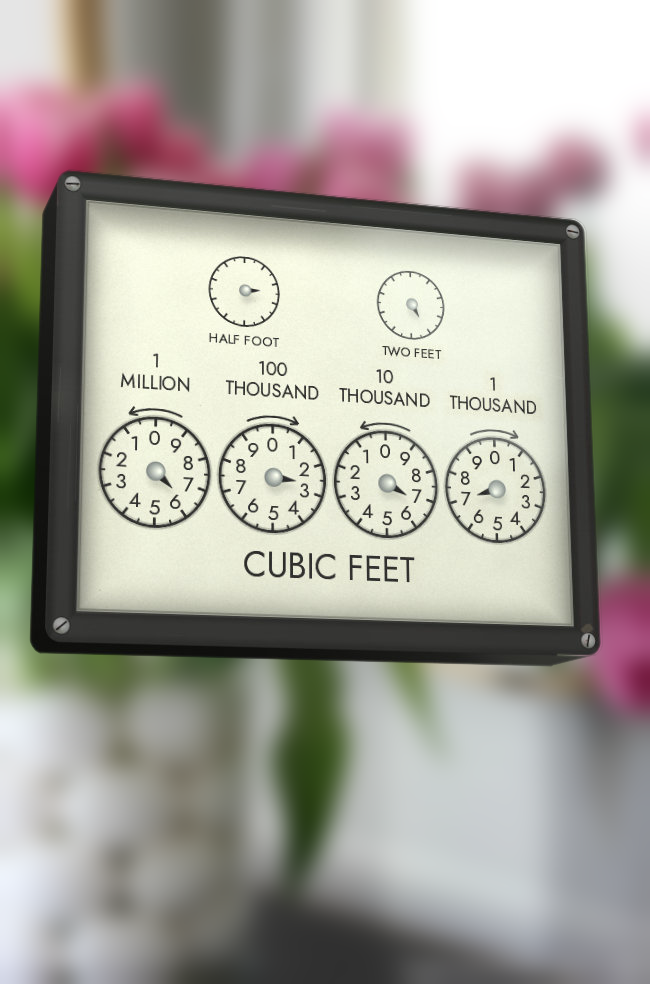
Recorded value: 626700 ft³
